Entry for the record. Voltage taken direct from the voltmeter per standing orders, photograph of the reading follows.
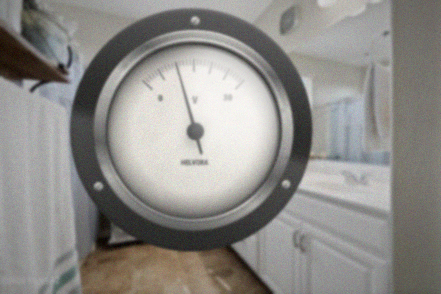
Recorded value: 10 V
